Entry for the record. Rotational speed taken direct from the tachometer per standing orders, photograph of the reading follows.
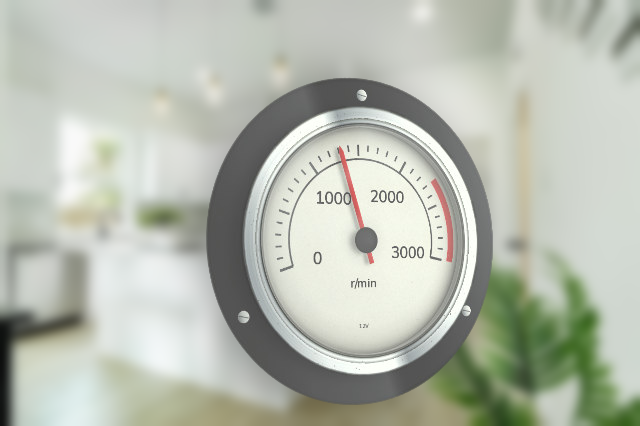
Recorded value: 1300 rpm
